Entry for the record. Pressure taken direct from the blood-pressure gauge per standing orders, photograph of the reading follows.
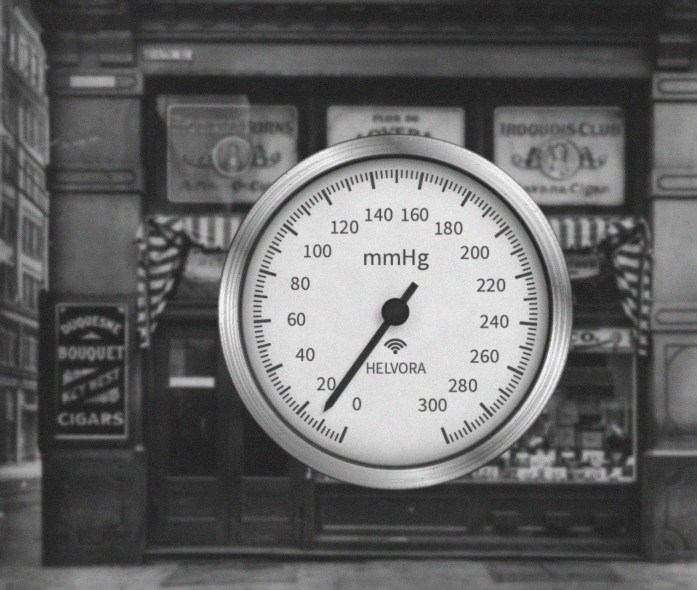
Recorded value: 12 mmHg
